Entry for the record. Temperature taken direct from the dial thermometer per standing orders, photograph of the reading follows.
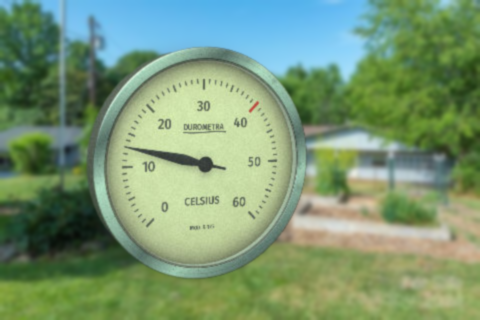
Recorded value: 13 °C
